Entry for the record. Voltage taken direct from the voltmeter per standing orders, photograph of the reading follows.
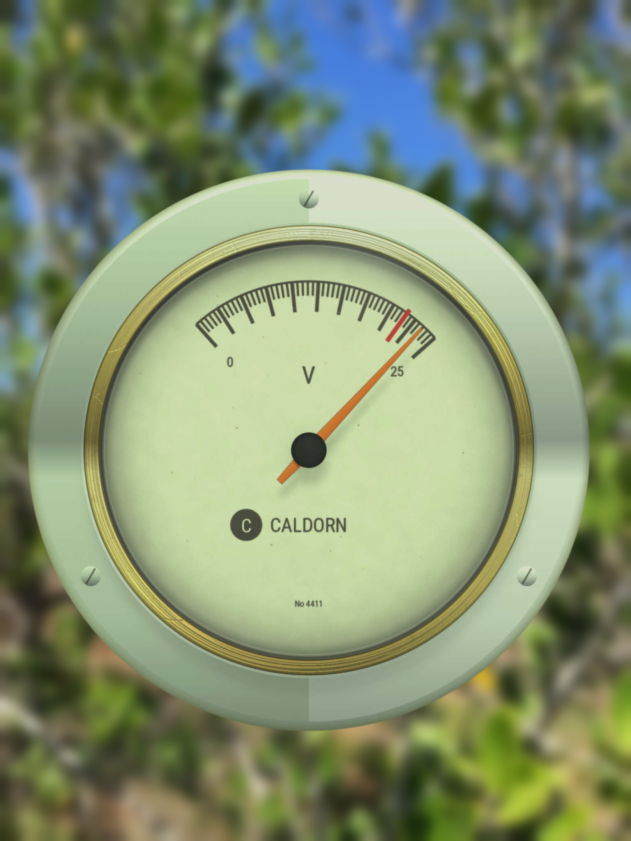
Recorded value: 23.5 V
